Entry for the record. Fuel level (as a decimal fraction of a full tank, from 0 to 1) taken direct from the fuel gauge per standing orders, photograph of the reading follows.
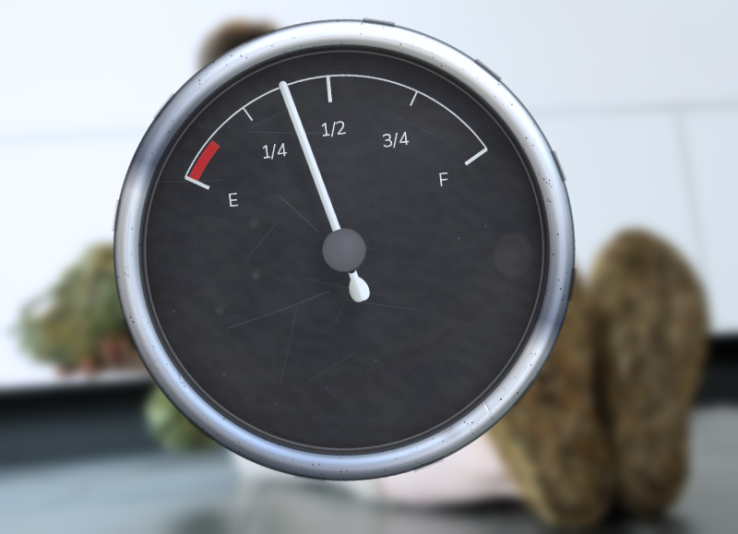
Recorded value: 0.375
